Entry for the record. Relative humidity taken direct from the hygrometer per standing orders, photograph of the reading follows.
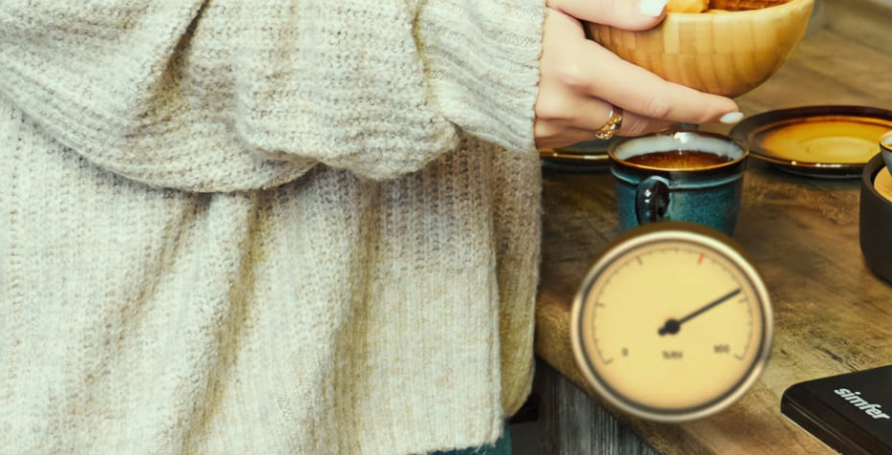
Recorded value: 76 %
